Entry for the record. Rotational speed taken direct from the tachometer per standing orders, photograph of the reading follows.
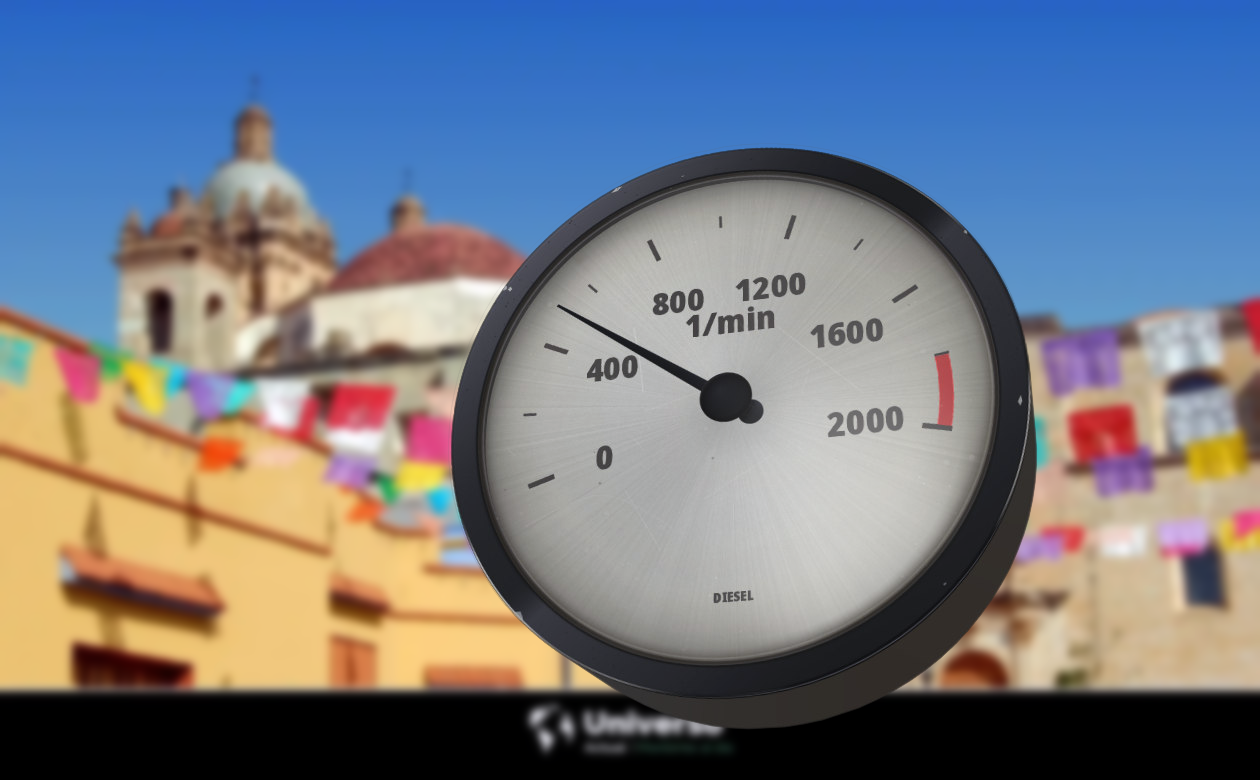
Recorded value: 500 rpm
